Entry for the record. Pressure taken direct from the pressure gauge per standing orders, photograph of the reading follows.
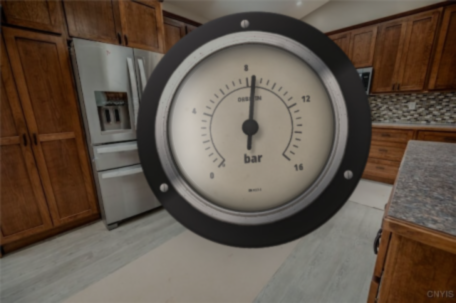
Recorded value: 8.5 bar
